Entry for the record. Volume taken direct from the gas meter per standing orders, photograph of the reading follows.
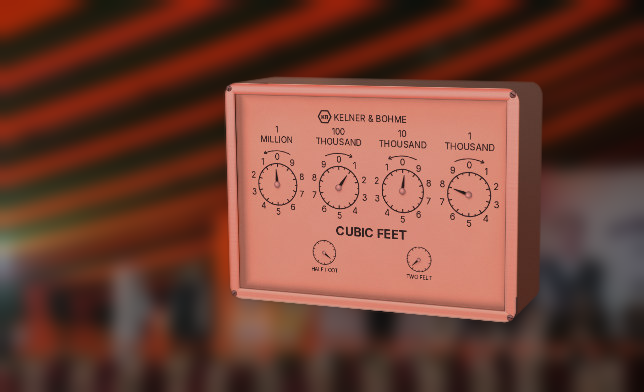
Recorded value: 9800 ft³
